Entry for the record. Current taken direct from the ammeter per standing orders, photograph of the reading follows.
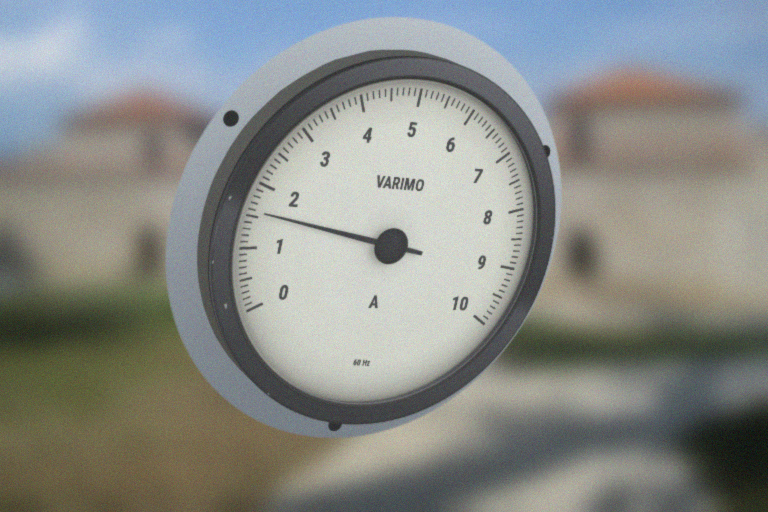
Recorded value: 1.6 A
